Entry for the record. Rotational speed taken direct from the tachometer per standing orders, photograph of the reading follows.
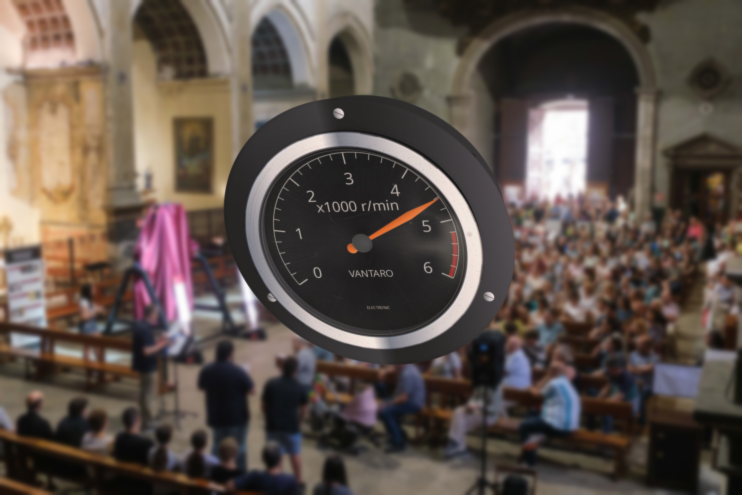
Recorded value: 4600 rpm
